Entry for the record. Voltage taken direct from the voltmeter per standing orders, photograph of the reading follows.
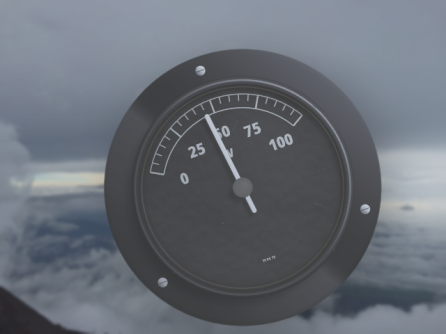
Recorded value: 45 V
